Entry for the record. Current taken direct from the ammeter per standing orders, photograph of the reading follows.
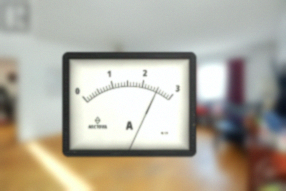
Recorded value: 2.5 A
